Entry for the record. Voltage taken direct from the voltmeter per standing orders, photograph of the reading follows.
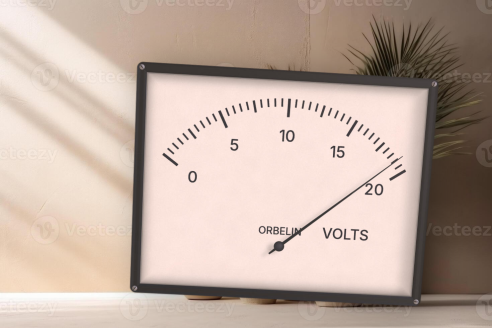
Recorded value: 19 V
